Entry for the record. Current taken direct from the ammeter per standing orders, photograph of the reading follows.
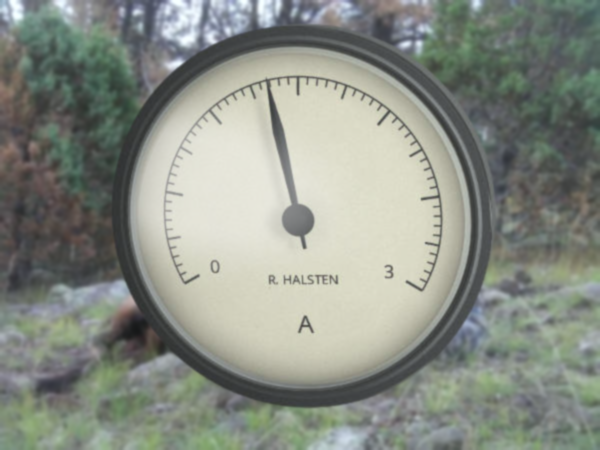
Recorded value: 1.35 A
